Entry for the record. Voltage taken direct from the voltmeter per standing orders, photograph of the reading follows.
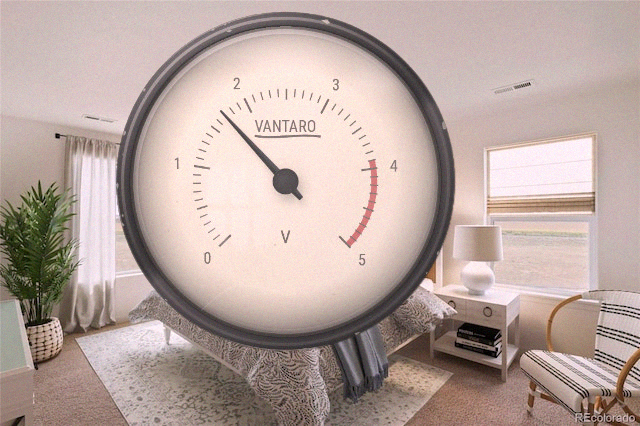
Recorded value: 1.7 V
